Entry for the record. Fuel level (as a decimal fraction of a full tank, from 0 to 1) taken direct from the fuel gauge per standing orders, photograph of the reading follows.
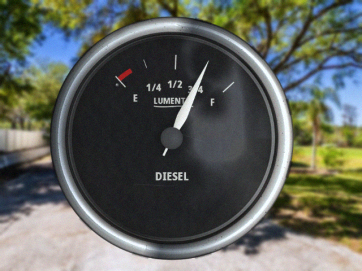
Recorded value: 0.75
